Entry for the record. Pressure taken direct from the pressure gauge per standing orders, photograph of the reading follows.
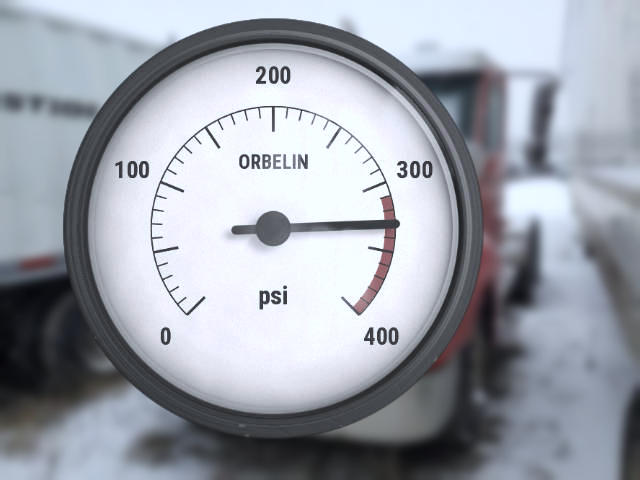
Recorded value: 330 psi
